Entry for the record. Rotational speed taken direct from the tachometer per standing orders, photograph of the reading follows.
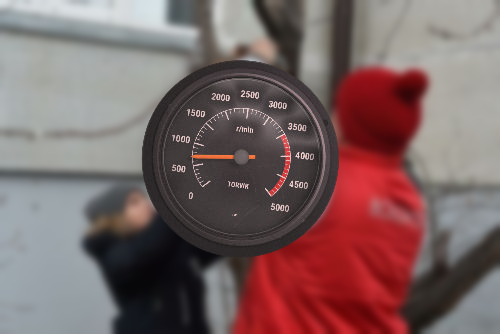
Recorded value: 700 rpm
